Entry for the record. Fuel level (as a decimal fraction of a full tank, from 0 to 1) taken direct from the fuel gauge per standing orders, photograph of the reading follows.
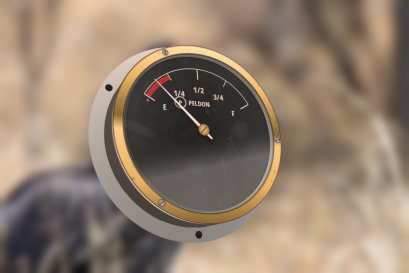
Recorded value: 0.125
